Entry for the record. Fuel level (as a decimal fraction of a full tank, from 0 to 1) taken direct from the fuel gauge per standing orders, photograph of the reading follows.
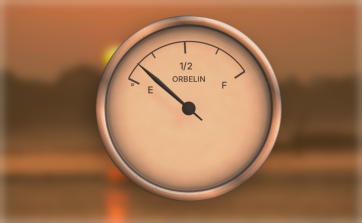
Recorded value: 0.125
